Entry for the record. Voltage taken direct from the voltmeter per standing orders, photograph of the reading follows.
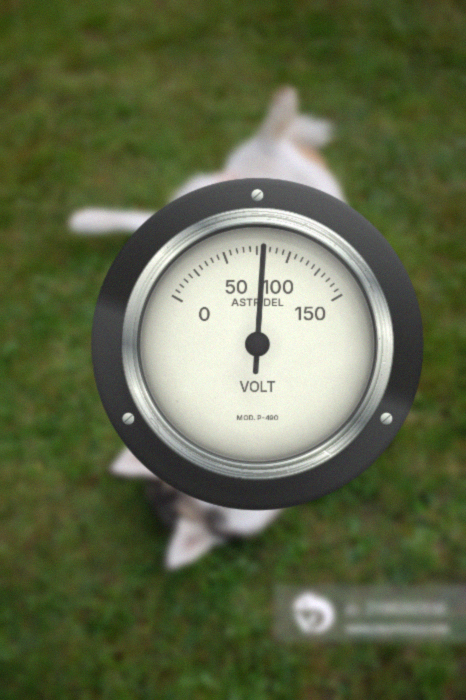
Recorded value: 80 V
